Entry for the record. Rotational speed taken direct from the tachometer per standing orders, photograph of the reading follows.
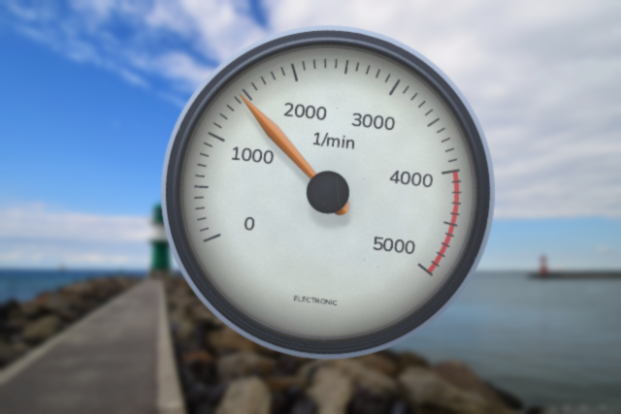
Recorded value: 1450 rpm
